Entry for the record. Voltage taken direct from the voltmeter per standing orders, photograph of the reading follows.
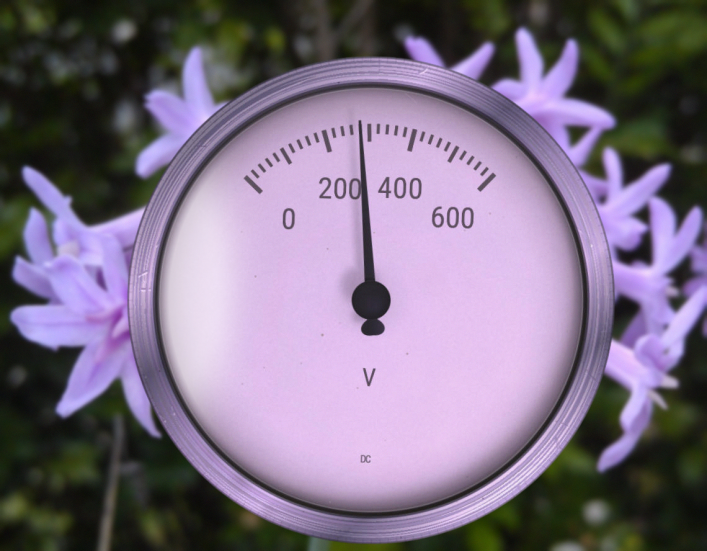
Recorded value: 280 V
